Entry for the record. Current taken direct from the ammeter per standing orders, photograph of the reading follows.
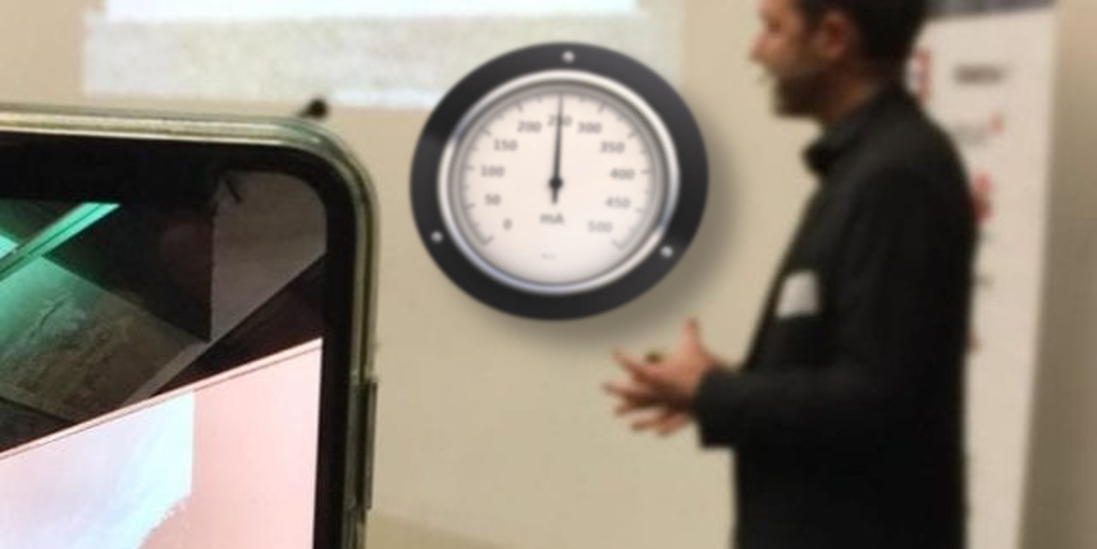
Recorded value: 250 mA
